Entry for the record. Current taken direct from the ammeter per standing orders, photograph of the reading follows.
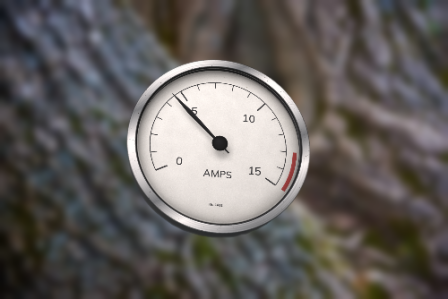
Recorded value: 4.5 A
